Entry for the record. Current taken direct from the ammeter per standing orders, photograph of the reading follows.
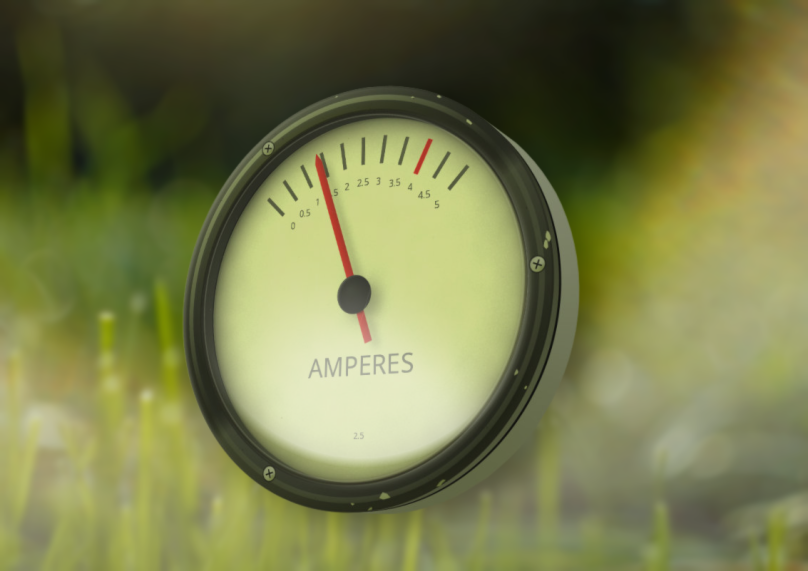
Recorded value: 1.5 A
